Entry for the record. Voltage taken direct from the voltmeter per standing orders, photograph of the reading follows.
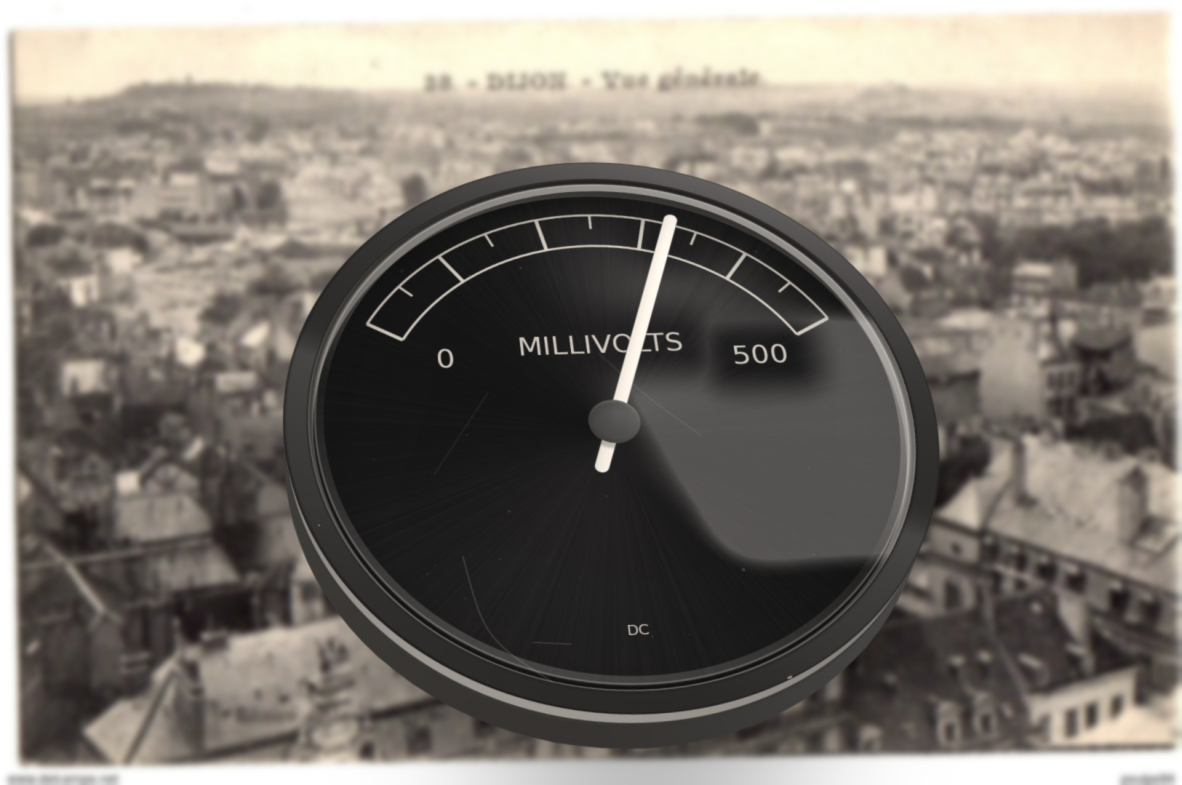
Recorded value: 325 mV
